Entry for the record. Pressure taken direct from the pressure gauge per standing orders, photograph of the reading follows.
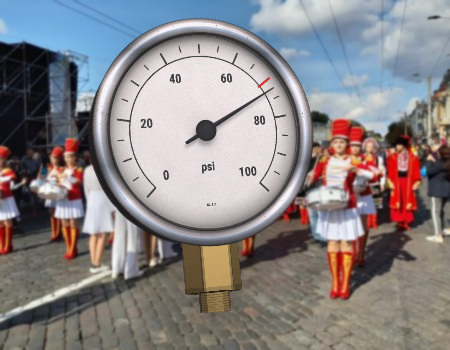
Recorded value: 72.5 psi
